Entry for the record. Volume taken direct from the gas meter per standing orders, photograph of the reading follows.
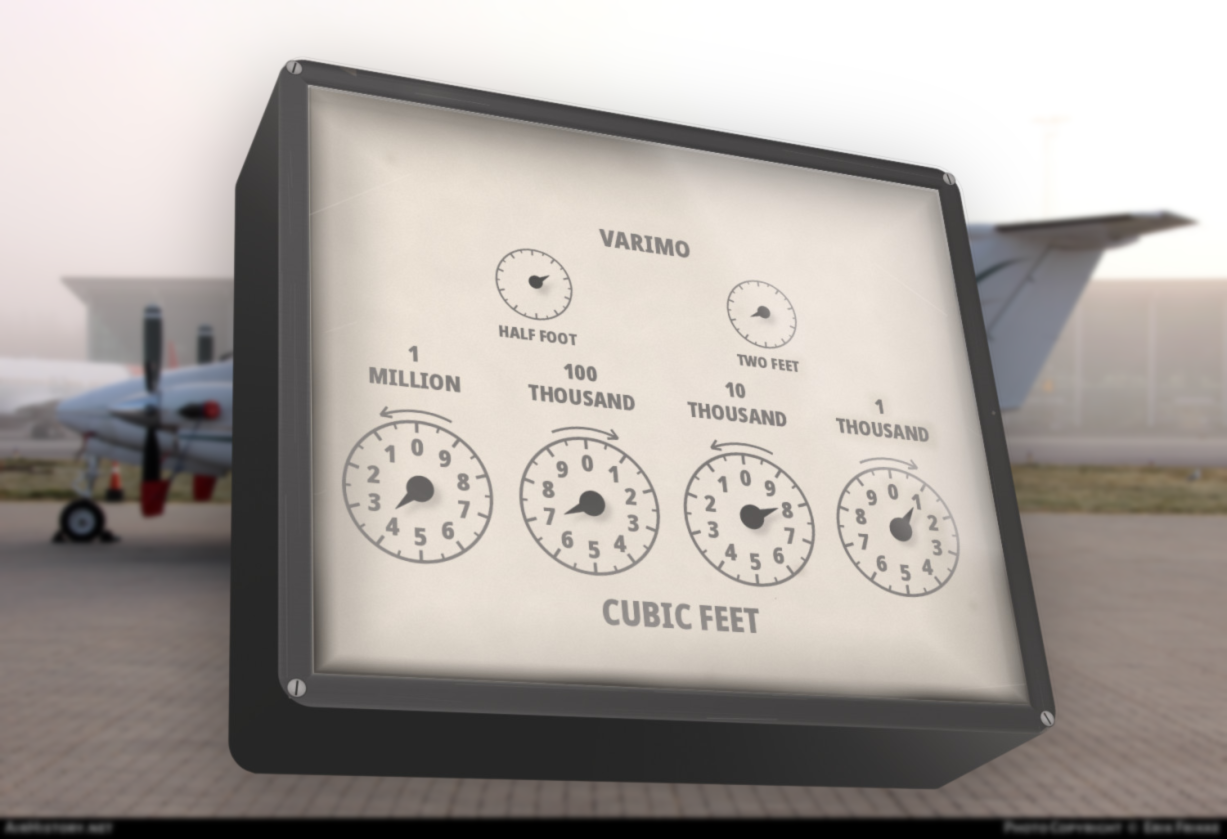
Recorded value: 368100 ft³
